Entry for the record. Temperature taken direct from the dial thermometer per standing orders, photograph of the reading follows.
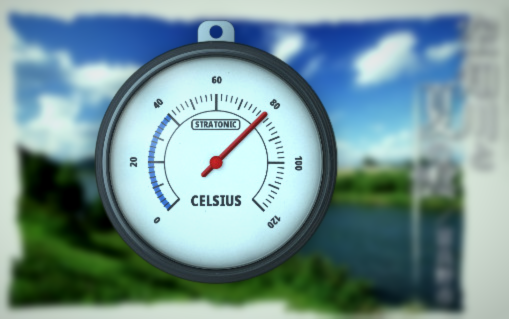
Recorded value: 80 °C
